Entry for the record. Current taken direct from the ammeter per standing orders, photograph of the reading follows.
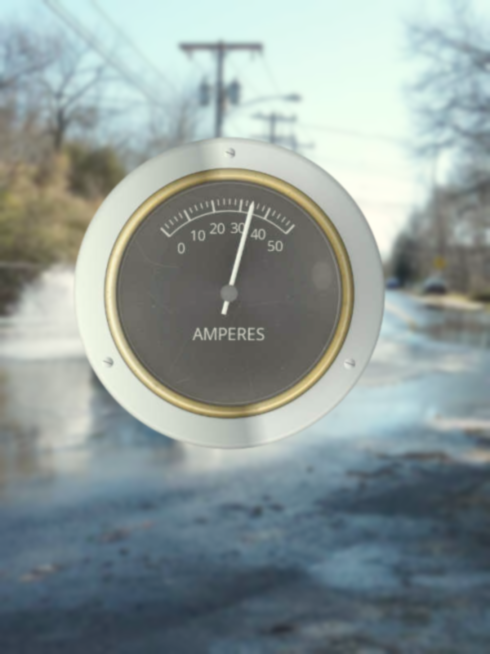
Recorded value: 34 A
